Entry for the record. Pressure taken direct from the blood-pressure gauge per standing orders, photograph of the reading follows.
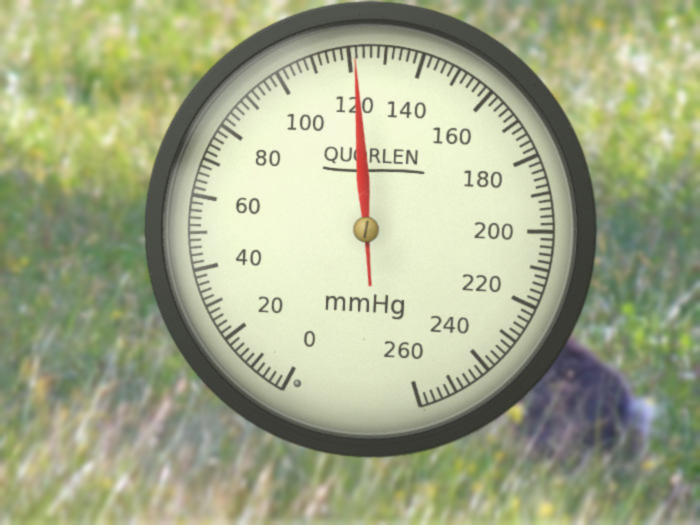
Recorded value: 122 mmHg
